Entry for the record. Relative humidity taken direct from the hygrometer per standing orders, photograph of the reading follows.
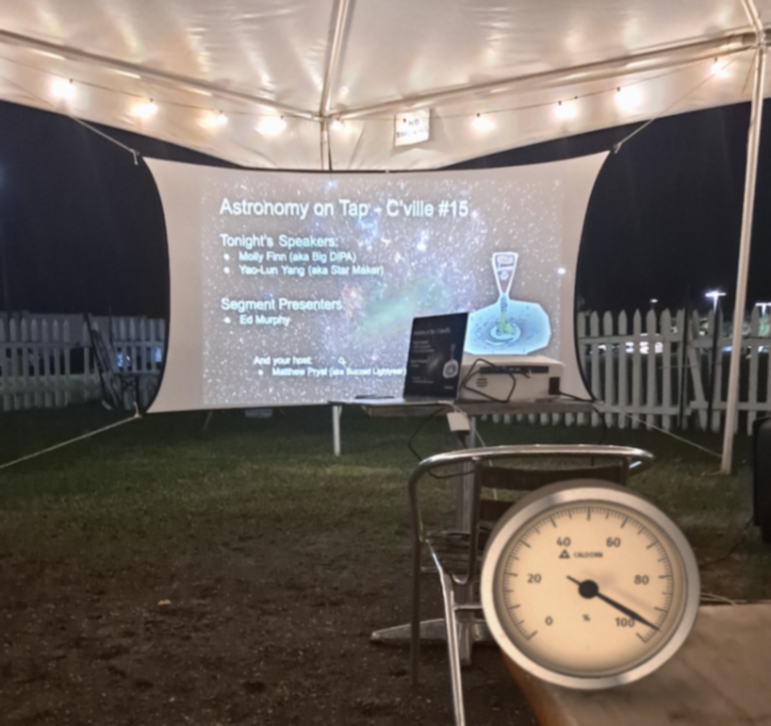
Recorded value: 95 %
